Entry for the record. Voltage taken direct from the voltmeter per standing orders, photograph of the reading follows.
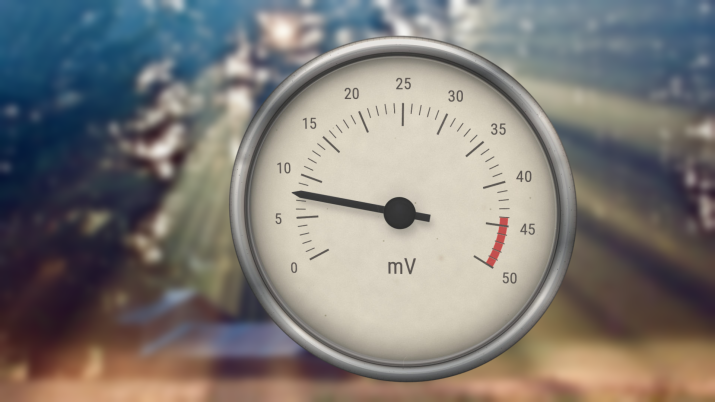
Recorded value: 8 mV
